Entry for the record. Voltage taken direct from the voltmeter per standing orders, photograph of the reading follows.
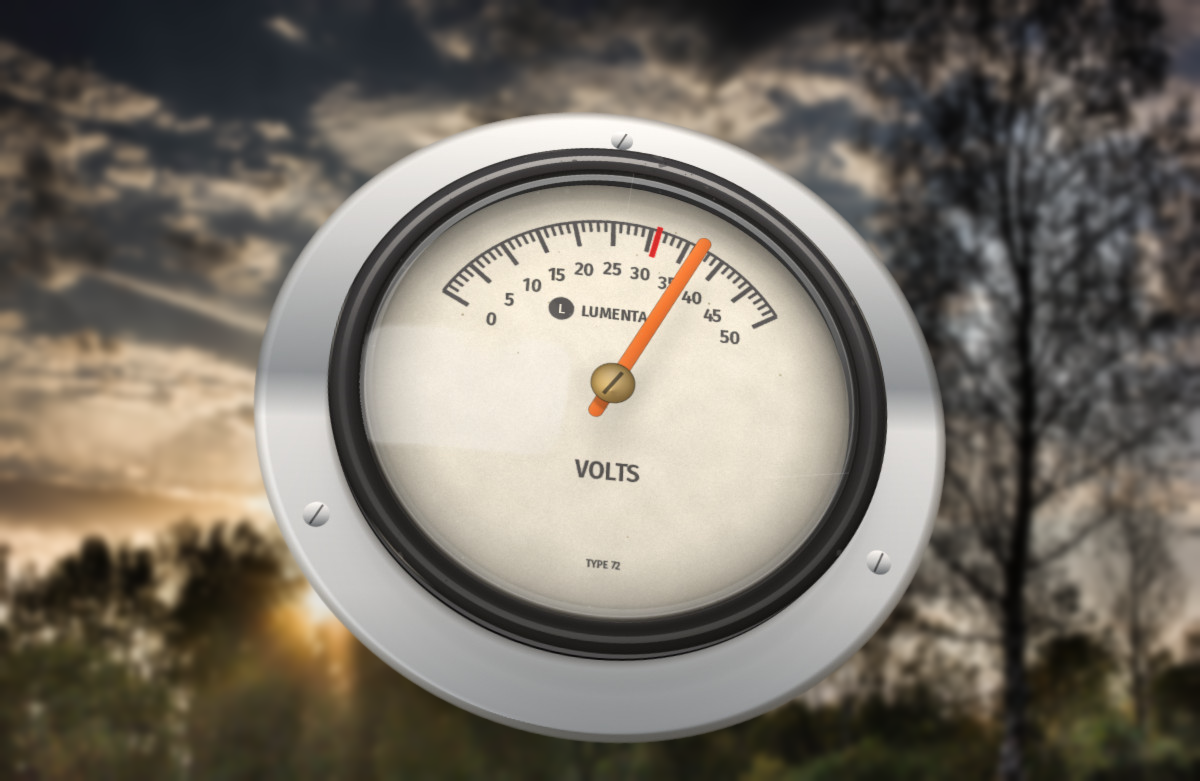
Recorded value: 37 V
